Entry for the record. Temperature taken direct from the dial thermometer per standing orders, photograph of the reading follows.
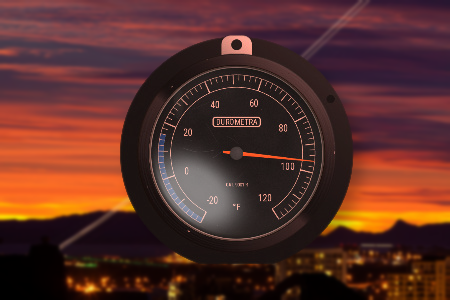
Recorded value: 96 °F
